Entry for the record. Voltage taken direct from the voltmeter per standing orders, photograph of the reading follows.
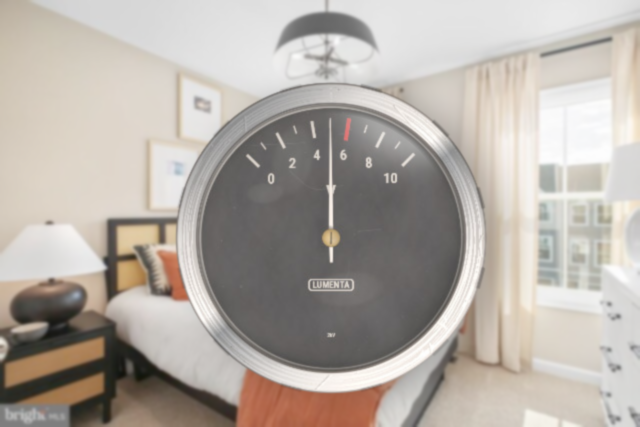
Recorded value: 5 V
